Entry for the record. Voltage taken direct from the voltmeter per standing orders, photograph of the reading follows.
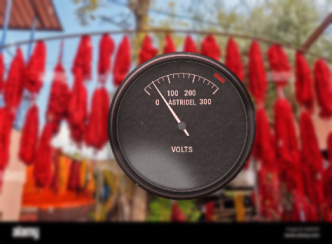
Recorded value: 40 V
